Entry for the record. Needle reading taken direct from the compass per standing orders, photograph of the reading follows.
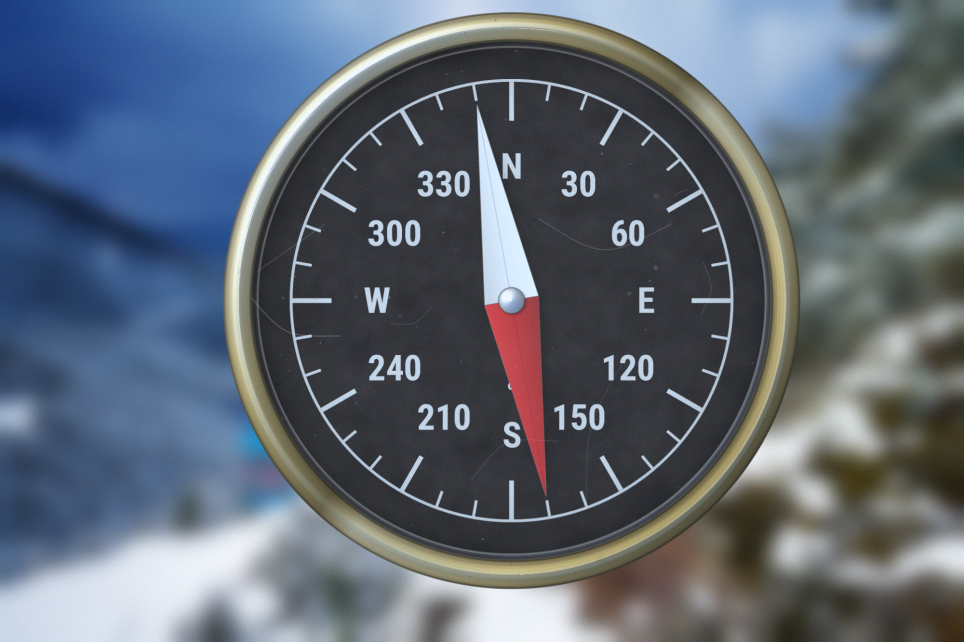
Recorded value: 170 °
